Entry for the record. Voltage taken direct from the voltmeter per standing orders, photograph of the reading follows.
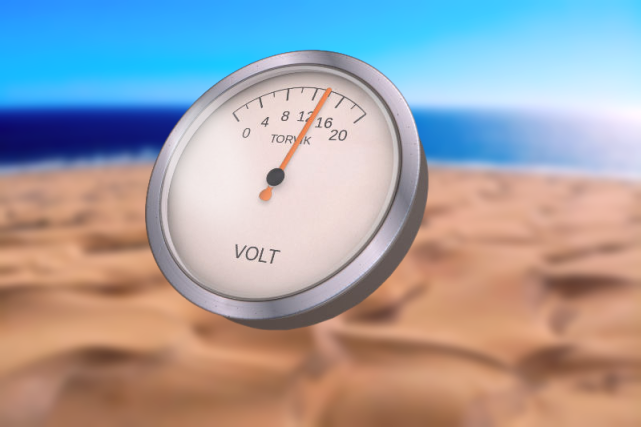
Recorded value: 14 V
